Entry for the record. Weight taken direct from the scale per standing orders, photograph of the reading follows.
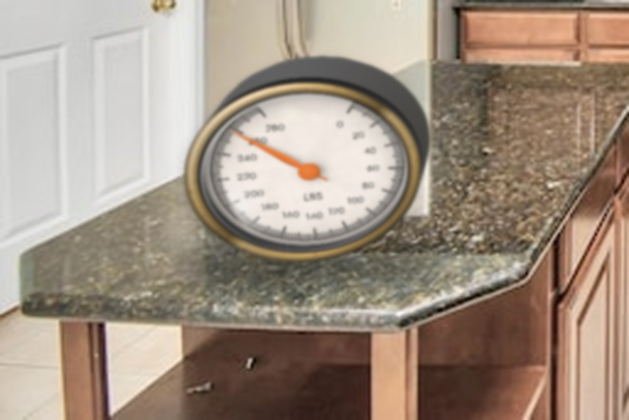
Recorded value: 260 lb
